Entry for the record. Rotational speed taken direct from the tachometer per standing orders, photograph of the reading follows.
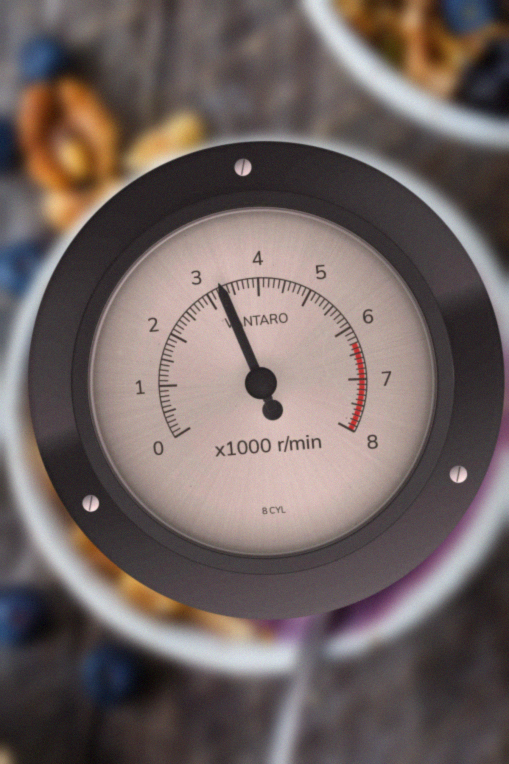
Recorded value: 3300 rpm
